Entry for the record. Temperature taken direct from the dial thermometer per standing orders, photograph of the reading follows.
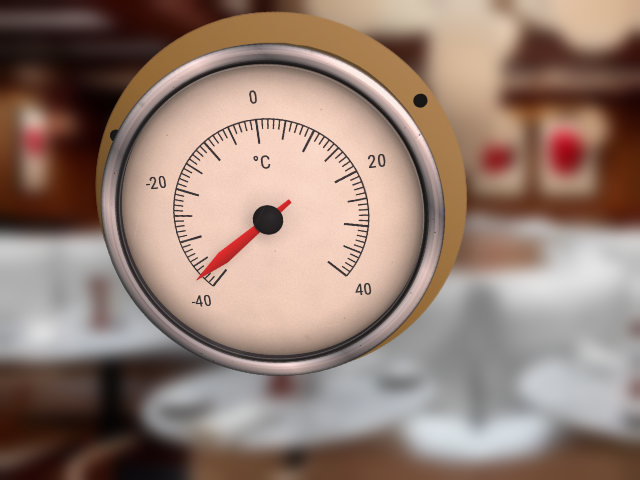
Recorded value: -37 °C
